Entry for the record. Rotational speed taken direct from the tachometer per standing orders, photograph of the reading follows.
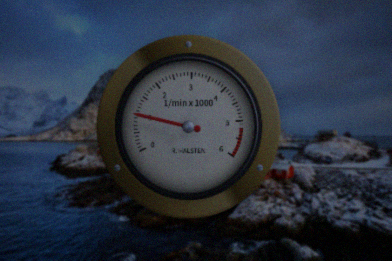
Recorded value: 1000 rpm
